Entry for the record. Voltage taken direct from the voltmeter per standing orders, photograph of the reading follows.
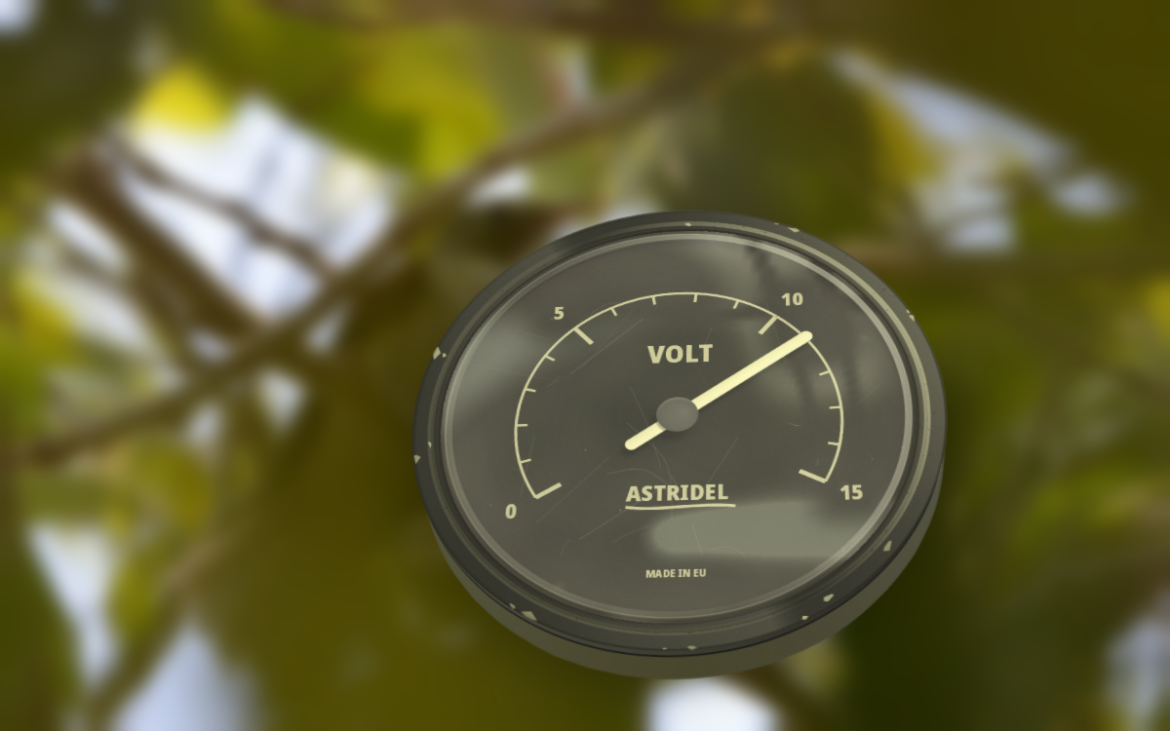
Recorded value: 11 V
